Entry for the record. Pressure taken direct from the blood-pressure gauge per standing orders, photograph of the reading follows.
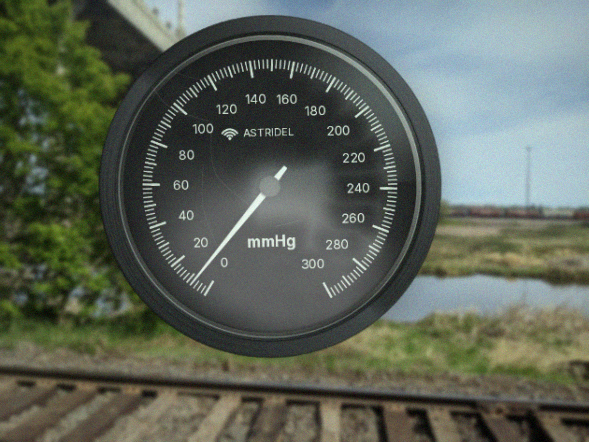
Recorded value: 8 mmHg
